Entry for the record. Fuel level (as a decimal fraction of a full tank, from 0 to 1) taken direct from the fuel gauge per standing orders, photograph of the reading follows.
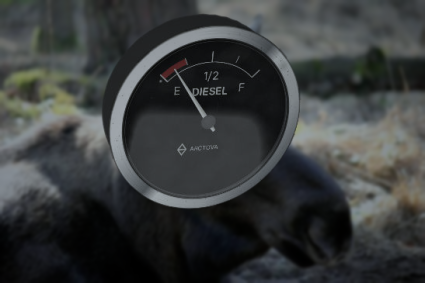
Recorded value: 0.125
